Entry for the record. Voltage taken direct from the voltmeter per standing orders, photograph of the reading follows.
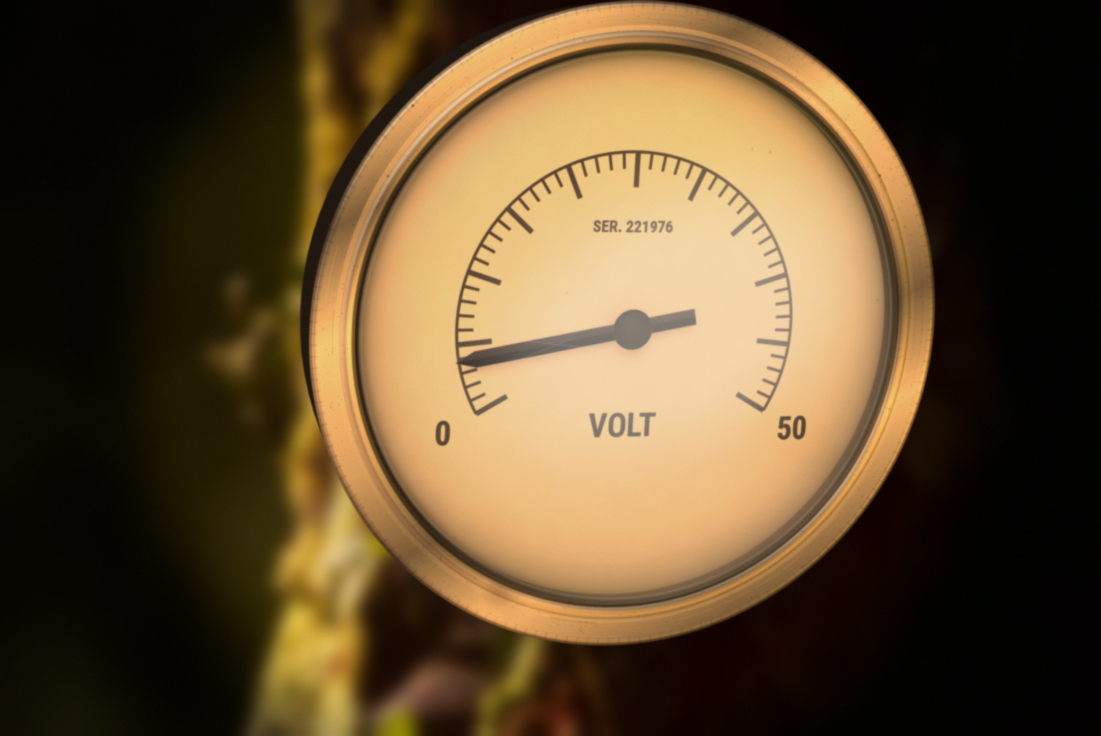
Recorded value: 4 V
